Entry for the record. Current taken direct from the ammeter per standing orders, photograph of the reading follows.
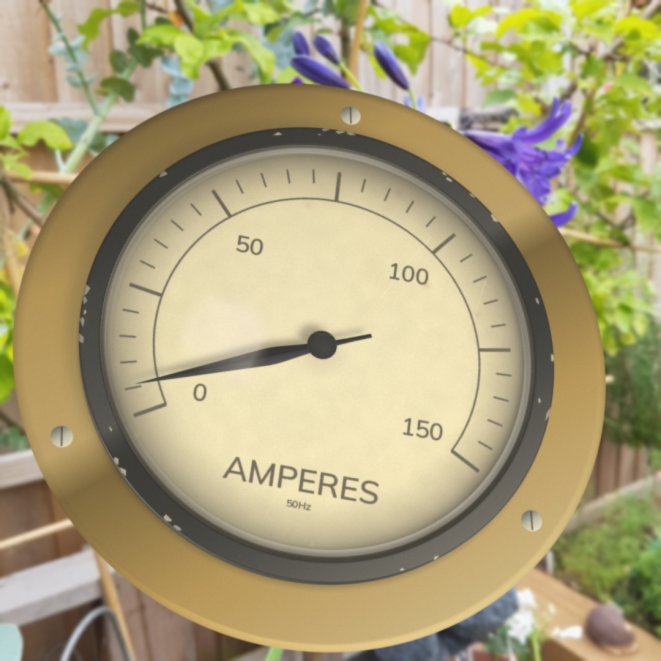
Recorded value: 5 A
